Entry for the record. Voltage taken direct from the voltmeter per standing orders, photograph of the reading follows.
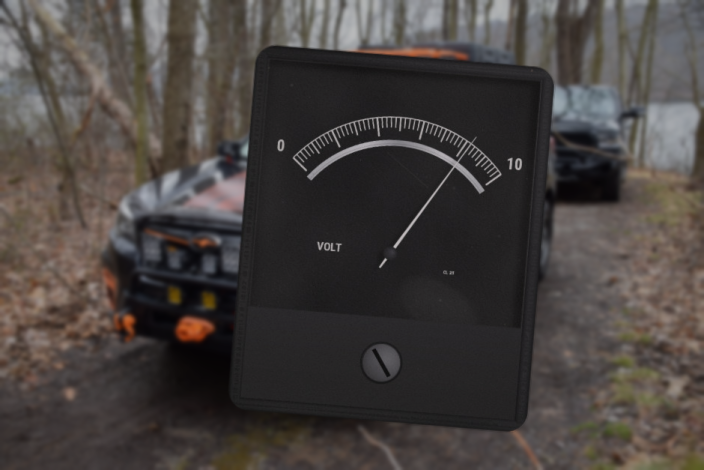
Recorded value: 8.2 V
